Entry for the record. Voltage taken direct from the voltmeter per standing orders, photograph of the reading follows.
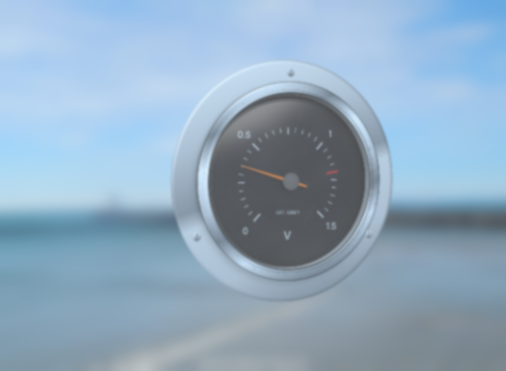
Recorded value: 0.35 V
